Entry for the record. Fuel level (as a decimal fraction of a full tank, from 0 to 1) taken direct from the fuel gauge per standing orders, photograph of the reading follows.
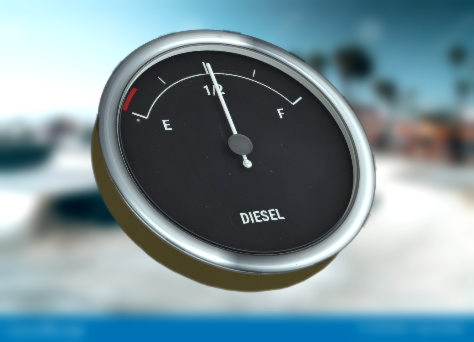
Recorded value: 0.5
